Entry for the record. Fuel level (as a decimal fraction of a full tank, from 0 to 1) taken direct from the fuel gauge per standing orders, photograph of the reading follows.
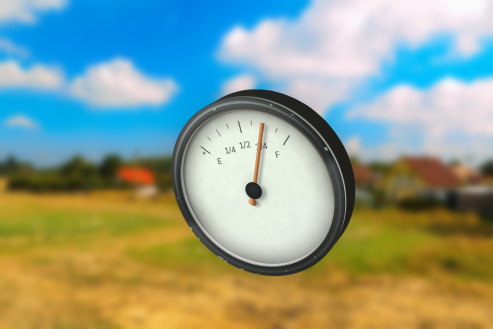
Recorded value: 0.75
